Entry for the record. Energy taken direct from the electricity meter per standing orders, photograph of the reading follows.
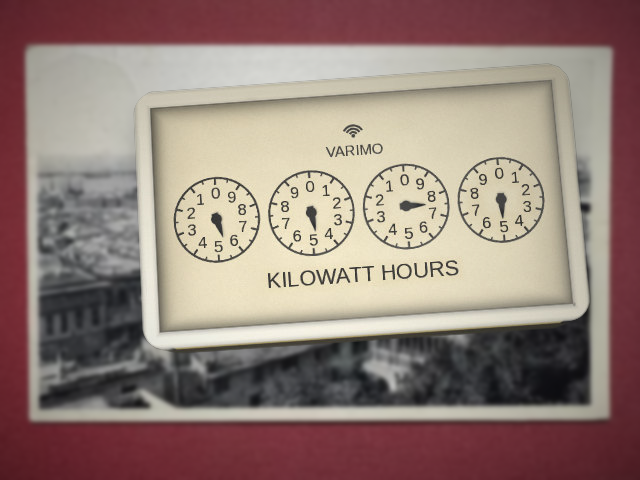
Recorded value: 5475 kWh
